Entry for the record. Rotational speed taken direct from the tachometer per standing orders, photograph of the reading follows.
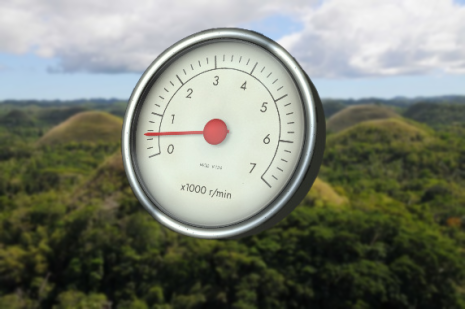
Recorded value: 500 rpm
